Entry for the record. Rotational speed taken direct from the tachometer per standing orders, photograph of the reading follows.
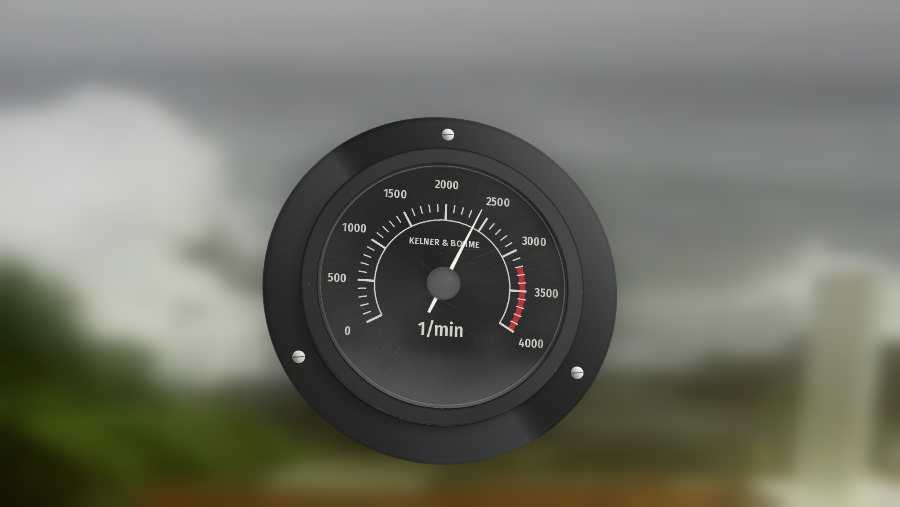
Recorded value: 2400 rpm
